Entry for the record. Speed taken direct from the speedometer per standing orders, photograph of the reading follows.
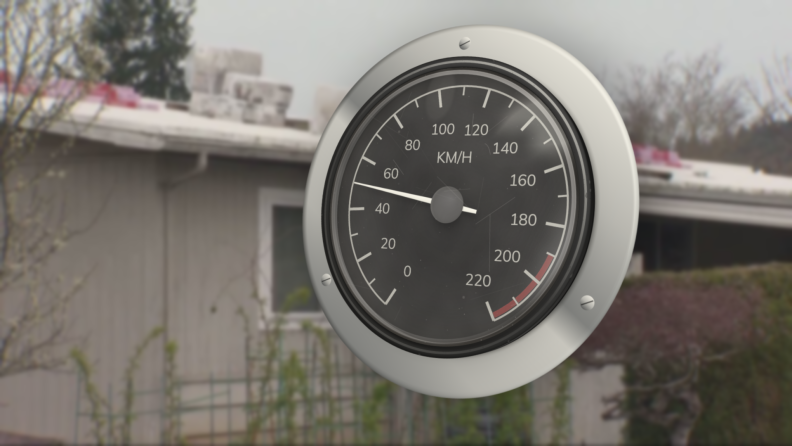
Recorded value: 50 km/h
